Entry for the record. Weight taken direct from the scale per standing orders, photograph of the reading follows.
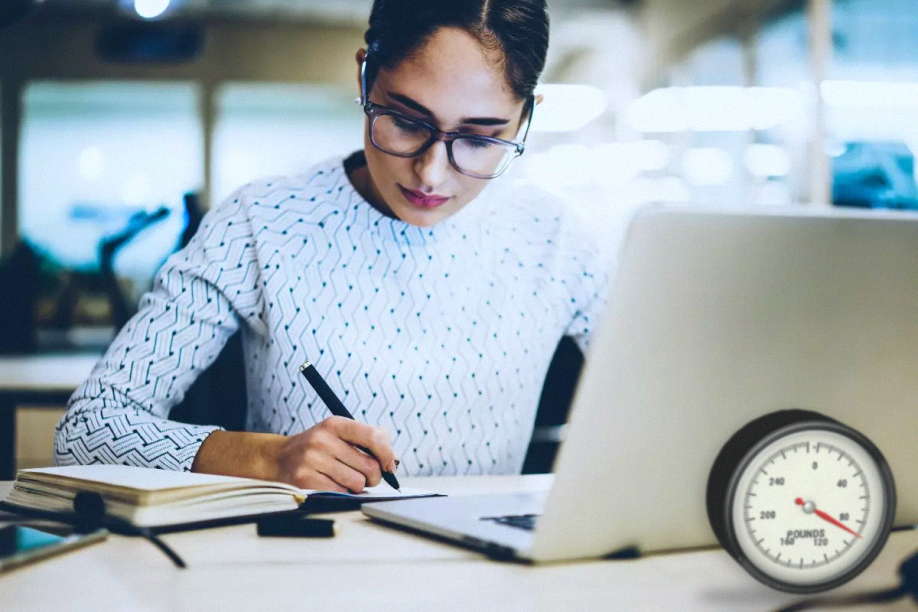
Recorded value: 90 lb
